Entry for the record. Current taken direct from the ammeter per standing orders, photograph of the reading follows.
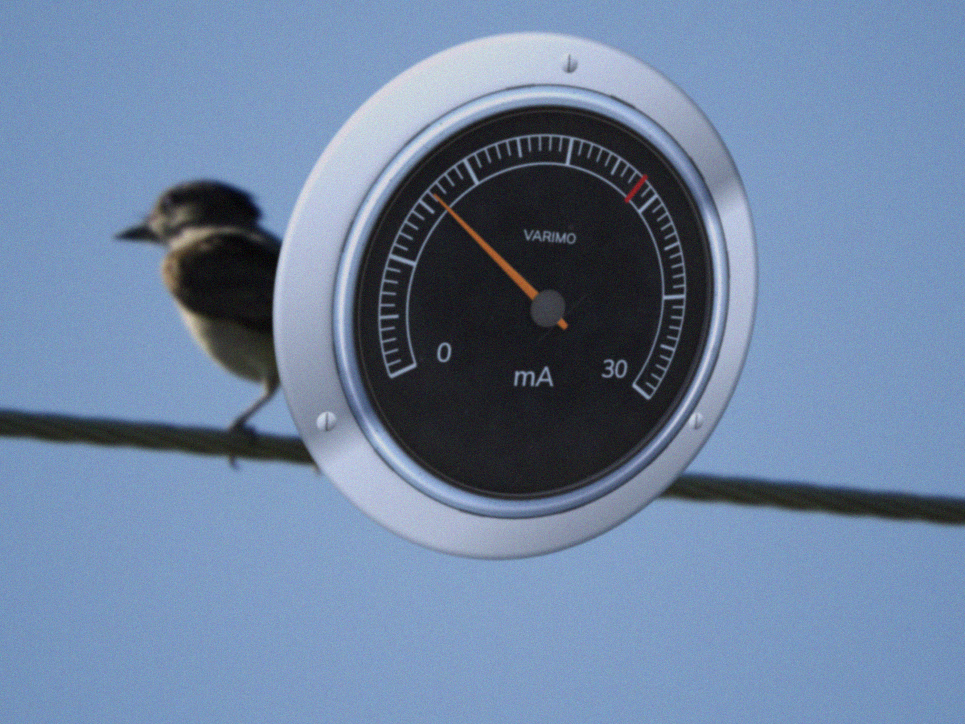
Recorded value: 8 mA
